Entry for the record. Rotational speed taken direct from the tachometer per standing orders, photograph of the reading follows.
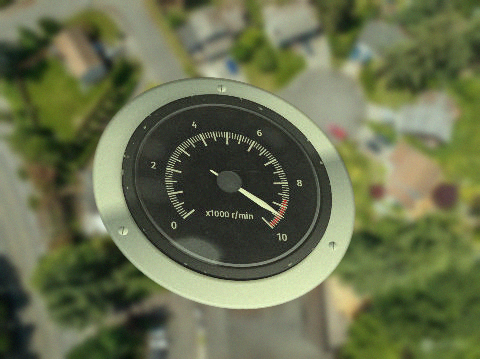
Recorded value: 9500 rpm
